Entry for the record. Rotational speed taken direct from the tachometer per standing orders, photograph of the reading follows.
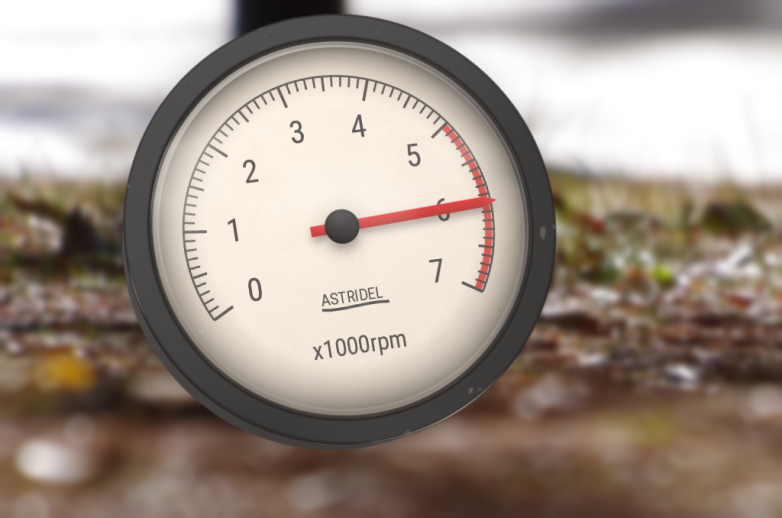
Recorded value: 6000 rpm
